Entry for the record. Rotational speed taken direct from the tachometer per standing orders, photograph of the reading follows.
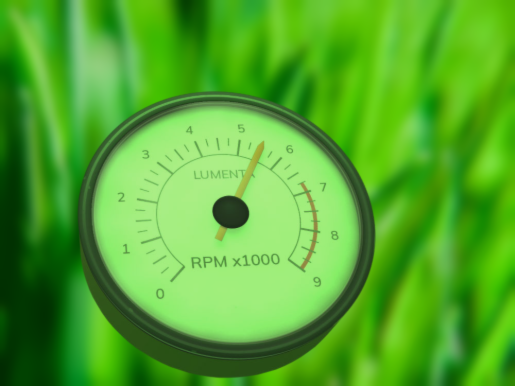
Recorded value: 5500 rpm
